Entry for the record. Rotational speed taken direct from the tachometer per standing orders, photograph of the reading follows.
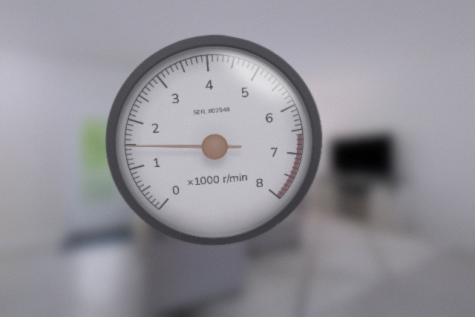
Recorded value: 1500 rpm
